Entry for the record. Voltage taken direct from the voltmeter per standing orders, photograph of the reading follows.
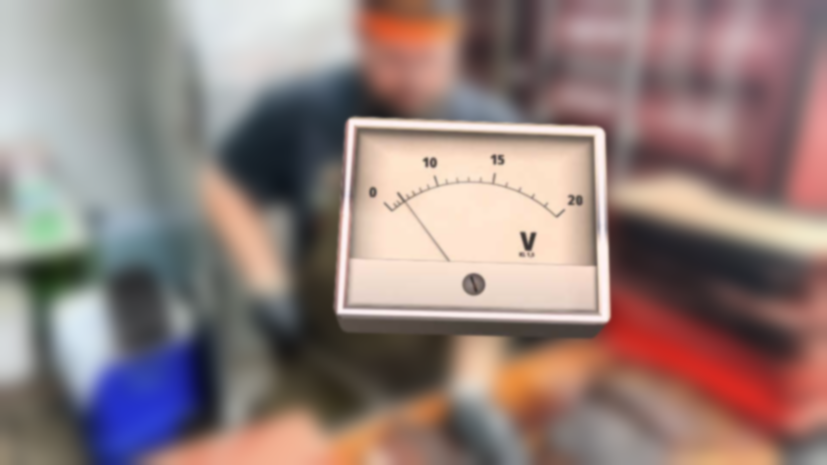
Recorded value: 5 V
